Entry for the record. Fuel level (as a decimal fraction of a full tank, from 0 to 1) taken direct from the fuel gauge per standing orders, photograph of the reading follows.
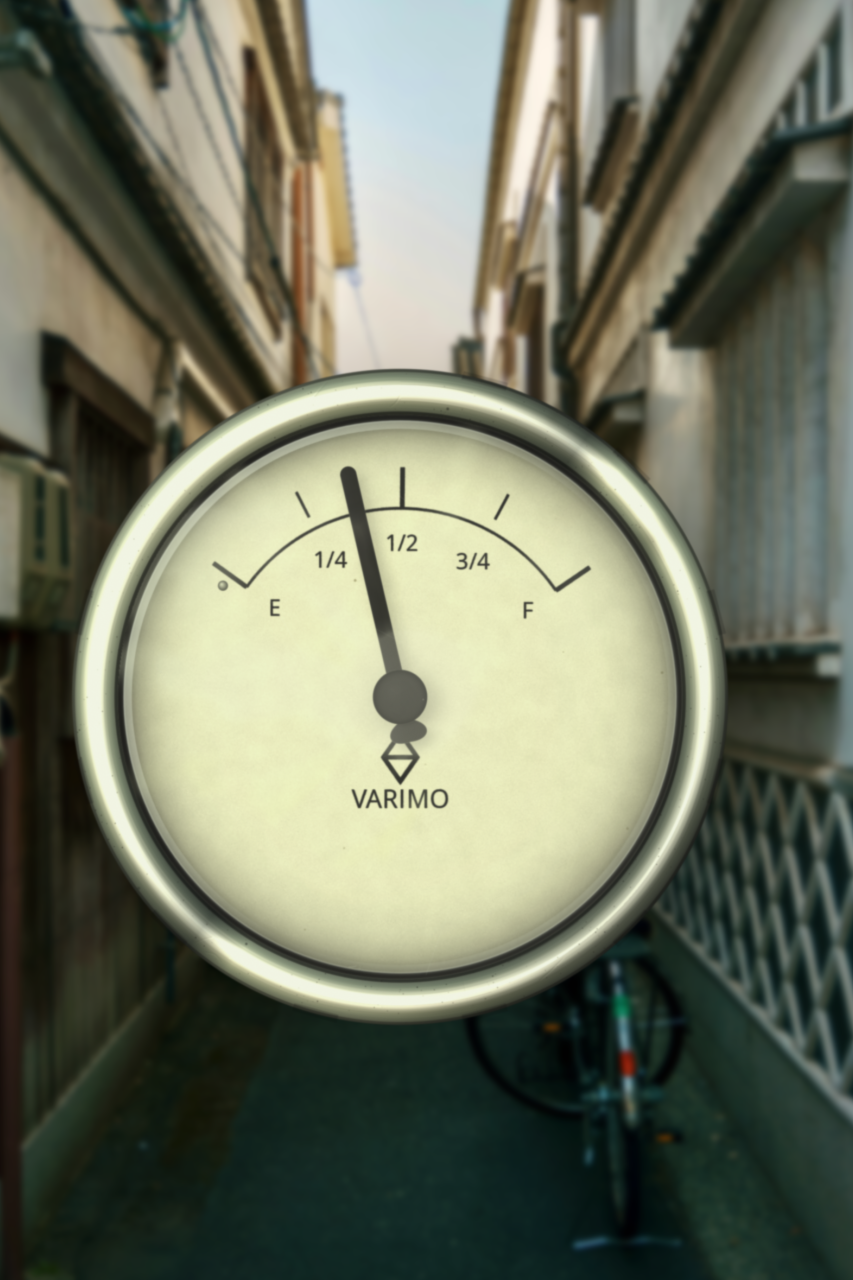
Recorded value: 0.375
